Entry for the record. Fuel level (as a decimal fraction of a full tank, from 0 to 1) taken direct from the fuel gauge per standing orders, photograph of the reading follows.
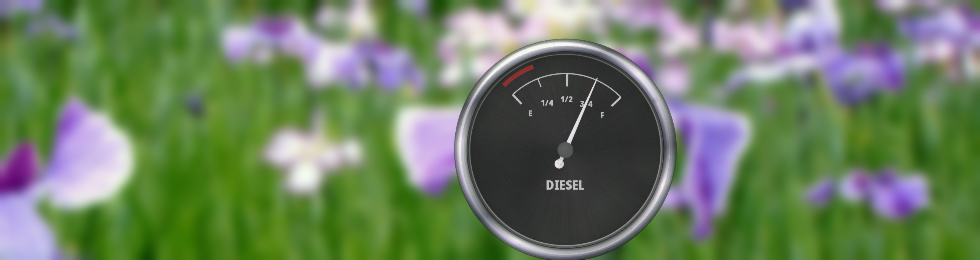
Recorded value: 0.75
